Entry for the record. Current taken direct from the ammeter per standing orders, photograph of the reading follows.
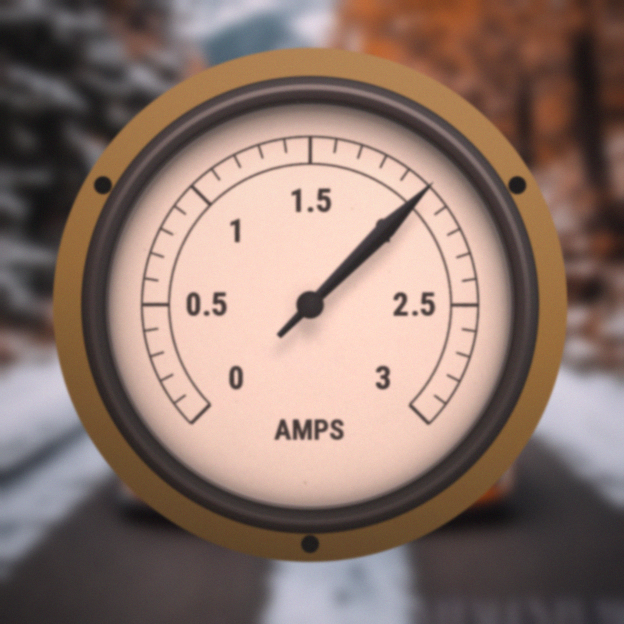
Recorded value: 2 A
